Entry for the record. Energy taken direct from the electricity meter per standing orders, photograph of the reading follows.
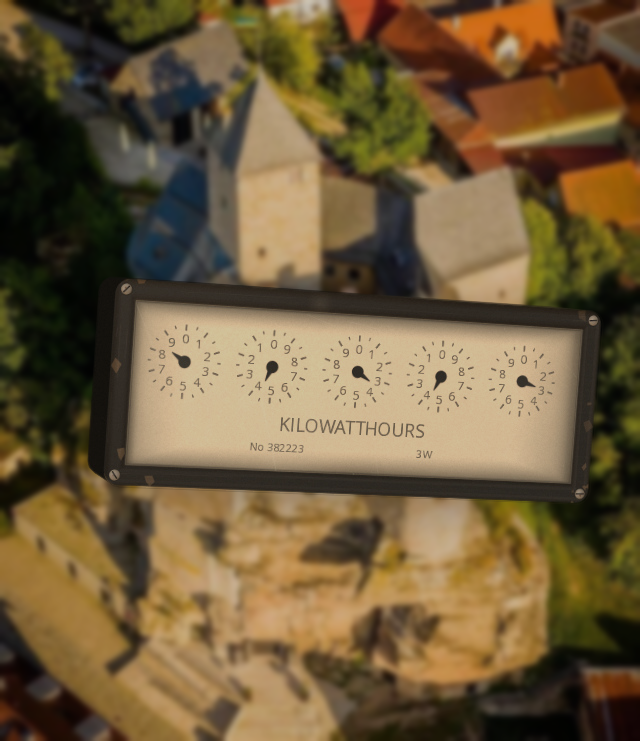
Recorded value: 84343 kWh
